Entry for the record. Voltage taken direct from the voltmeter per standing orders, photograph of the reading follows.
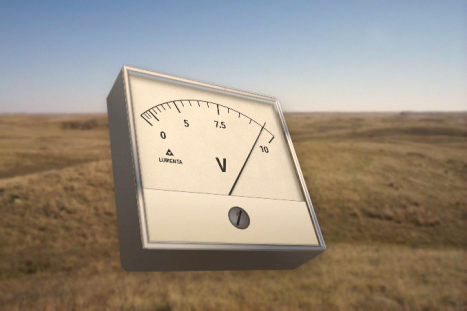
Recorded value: 9.5 V
